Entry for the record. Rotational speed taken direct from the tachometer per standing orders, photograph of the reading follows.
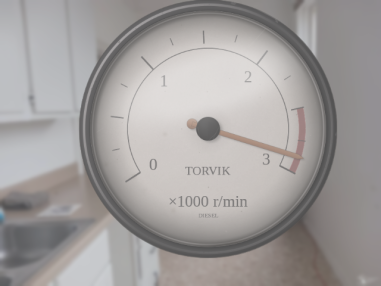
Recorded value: 2875 rpm
